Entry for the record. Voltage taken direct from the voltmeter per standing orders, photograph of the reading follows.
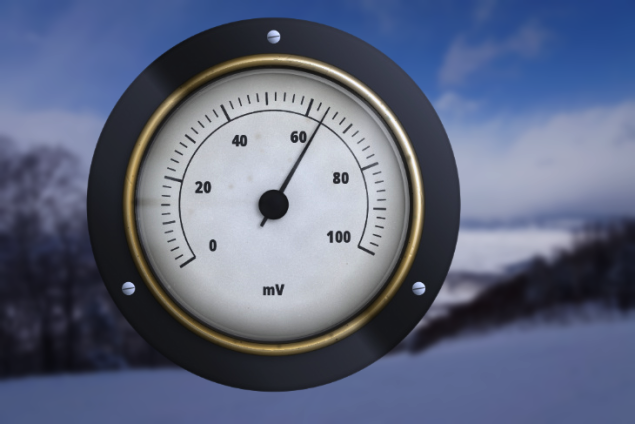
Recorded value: 64 mV
